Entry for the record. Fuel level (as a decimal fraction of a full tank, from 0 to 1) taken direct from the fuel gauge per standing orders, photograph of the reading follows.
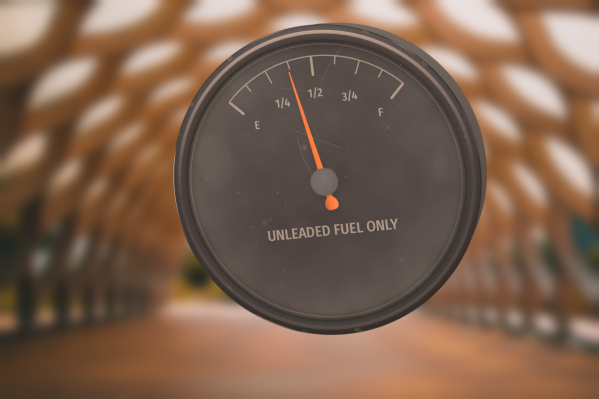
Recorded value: 0.375
